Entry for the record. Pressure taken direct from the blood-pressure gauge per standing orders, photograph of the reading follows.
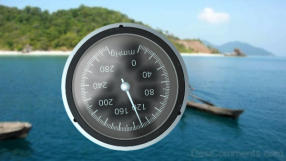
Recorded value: 130 mmHg
